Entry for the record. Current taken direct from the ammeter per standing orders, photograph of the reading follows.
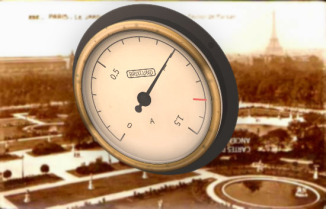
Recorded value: 1 A
